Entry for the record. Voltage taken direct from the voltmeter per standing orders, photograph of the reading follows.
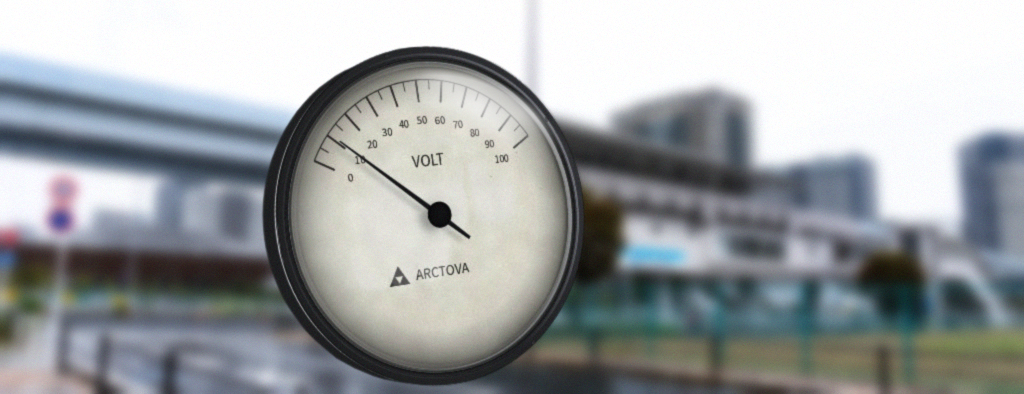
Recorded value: 10 V
